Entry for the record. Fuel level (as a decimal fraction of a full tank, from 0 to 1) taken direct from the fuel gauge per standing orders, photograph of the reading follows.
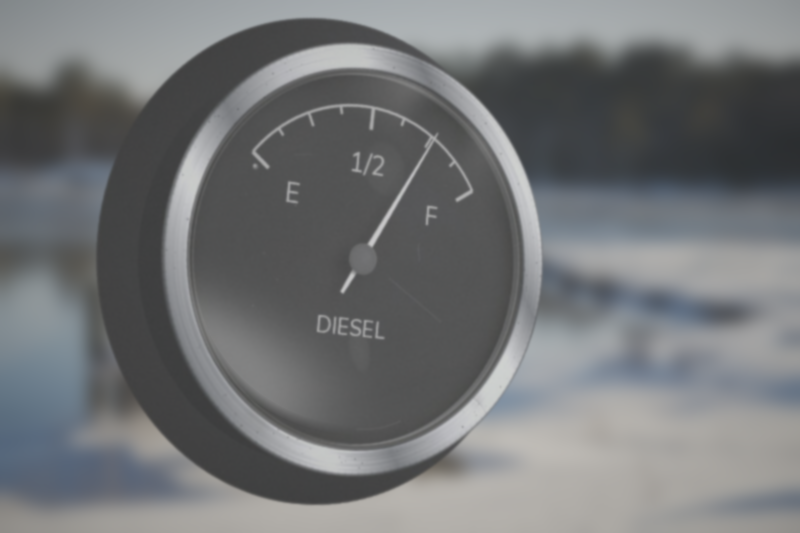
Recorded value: 0.75
